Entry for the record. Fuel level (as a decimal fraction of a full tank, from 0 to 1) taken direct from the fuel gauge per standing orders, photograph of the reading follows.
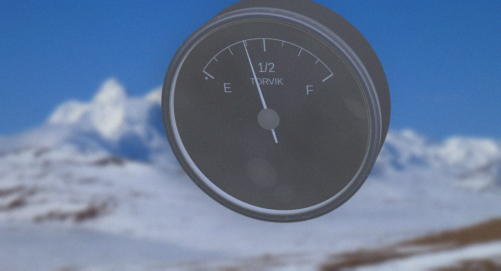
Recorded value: 0.375
